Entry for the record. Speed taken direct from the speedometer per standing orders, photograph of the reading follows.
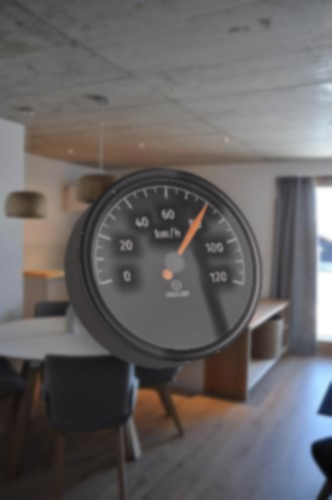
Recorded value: 80 km/h
